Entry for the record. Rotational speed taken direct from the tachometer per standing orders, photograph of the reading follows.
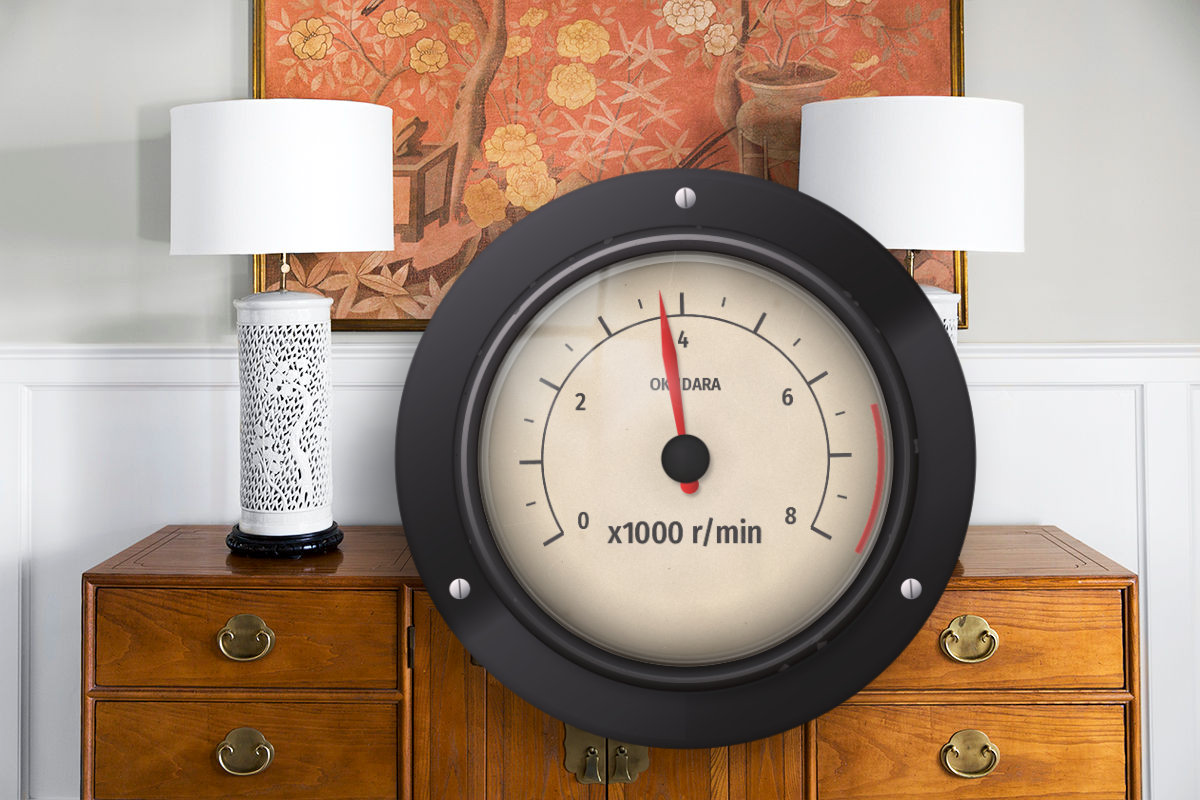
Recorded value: 3750 rpm
